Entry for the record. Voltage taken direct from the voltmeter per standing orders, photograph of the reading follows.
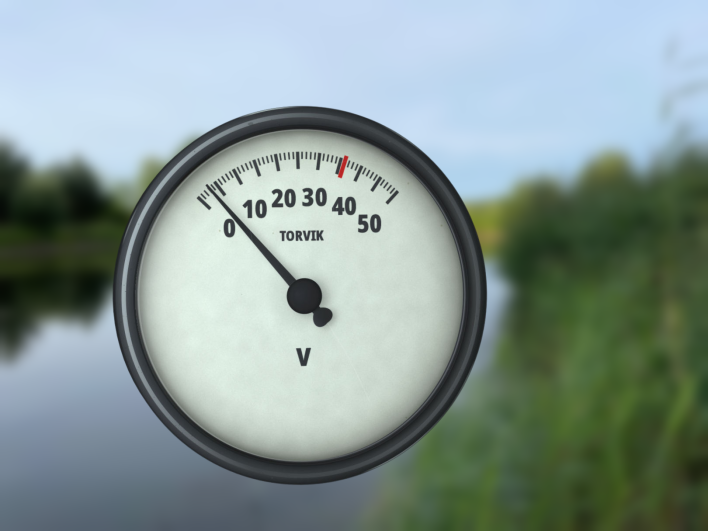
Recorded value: 3 V
